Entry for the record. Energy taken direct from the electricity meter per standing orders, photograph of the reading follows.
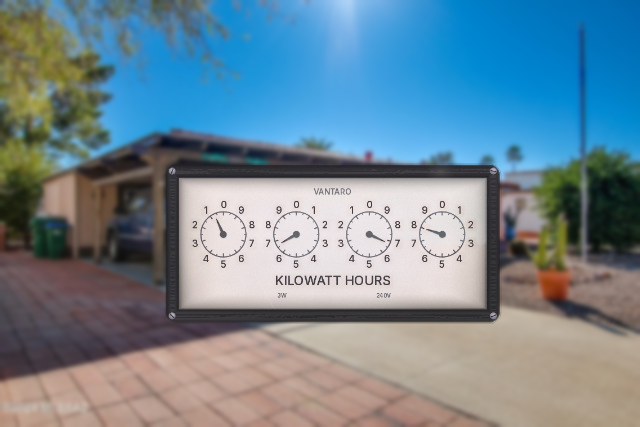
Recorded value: 668 kWh
